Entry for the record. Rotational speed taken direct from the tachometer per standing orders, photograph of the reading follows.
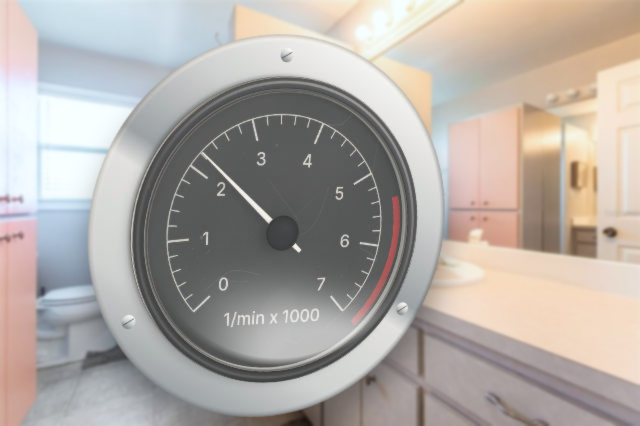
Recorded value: 2200 rpm
